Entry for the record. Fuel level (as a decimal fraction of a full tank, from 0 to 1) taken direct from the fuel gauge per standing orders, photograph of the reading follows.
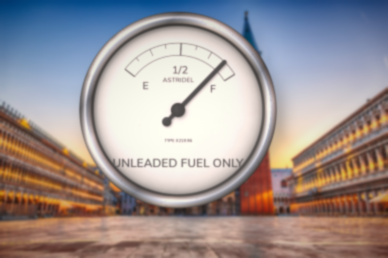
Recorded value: 0.875
